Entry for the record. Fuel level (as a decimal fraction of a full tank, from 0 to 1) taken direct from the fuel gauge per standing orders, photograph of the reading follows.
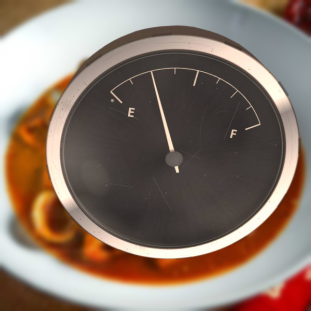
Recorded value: 0.25
